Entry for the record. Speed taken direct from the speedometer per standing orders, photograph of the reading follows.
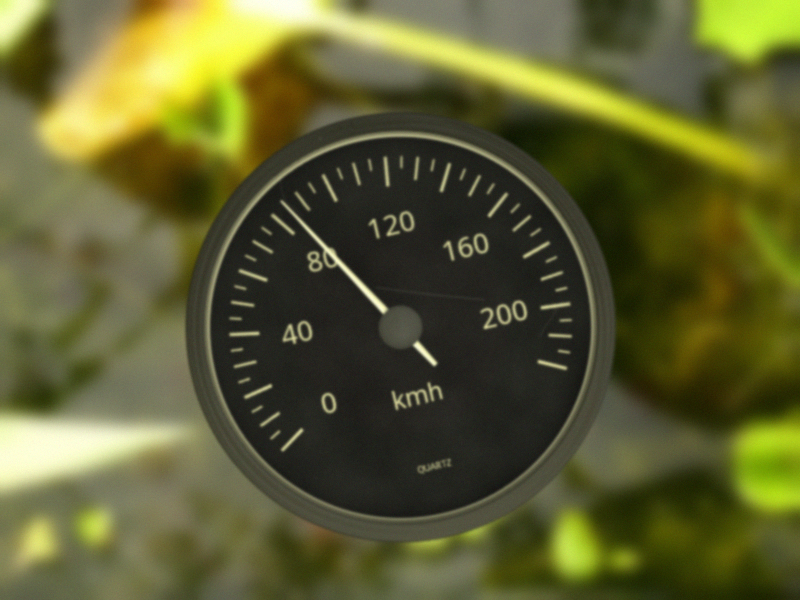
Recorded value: 85 km/h
